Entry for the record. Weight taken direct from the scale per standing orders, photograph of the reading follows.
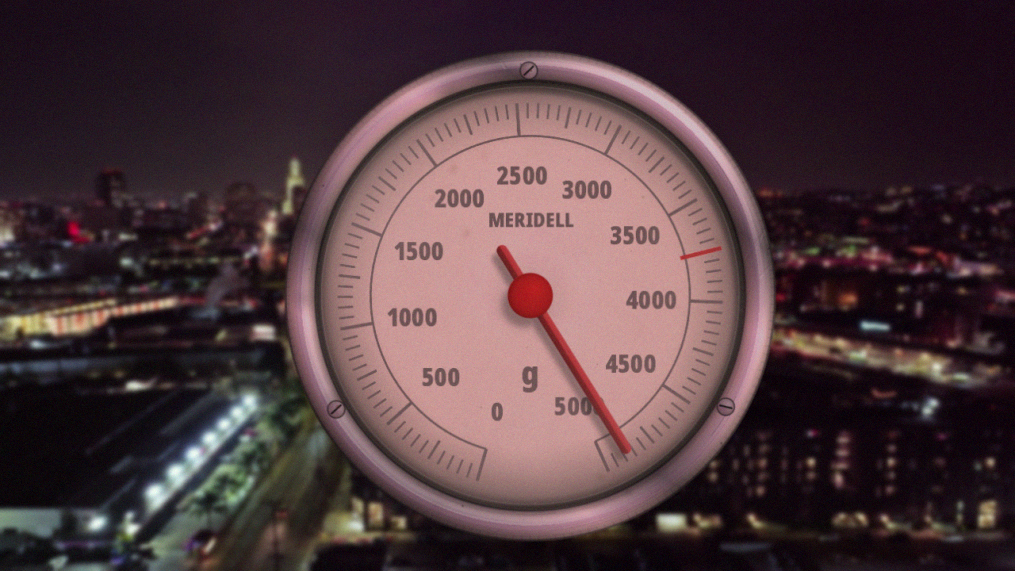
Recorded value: 4875 g
